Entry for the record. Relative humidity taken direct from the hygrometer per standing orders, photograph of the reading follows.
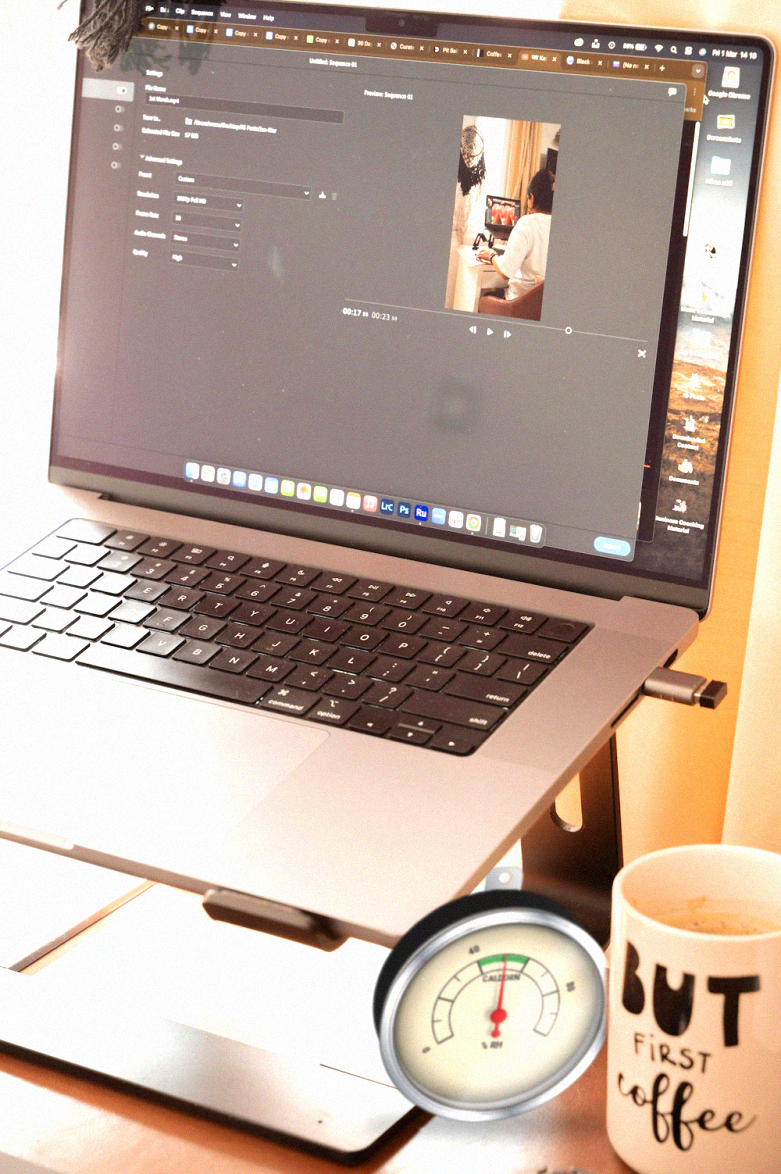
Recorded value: 50 %
